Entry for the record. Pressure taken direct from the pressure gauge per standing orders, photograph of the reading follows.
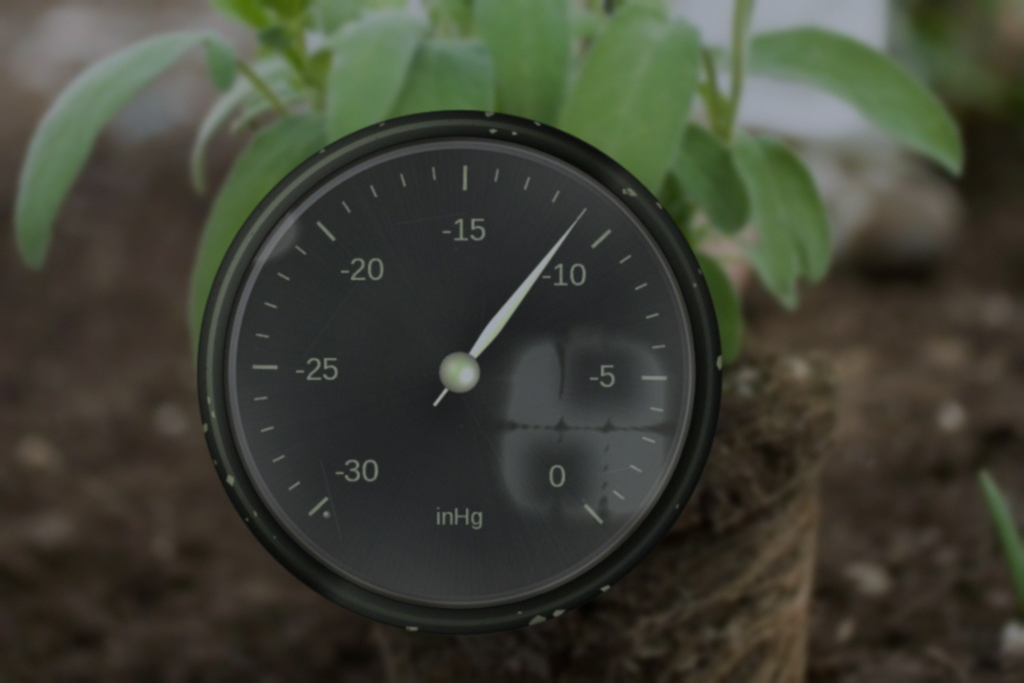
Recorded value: -11 inHg
